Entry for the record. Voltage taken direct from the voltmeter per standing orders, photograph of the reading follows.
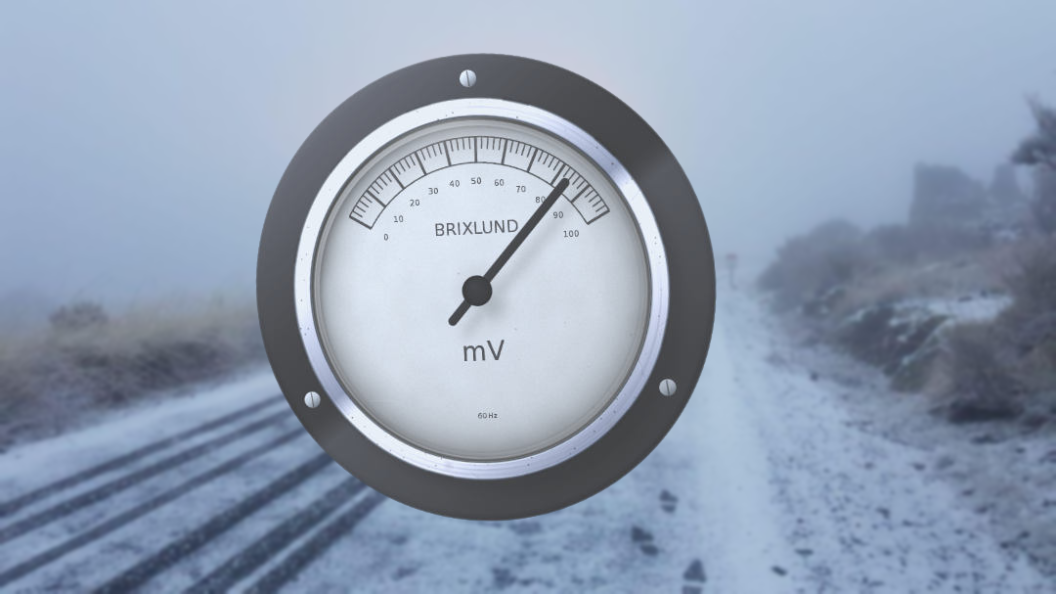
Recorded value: 84 mV
